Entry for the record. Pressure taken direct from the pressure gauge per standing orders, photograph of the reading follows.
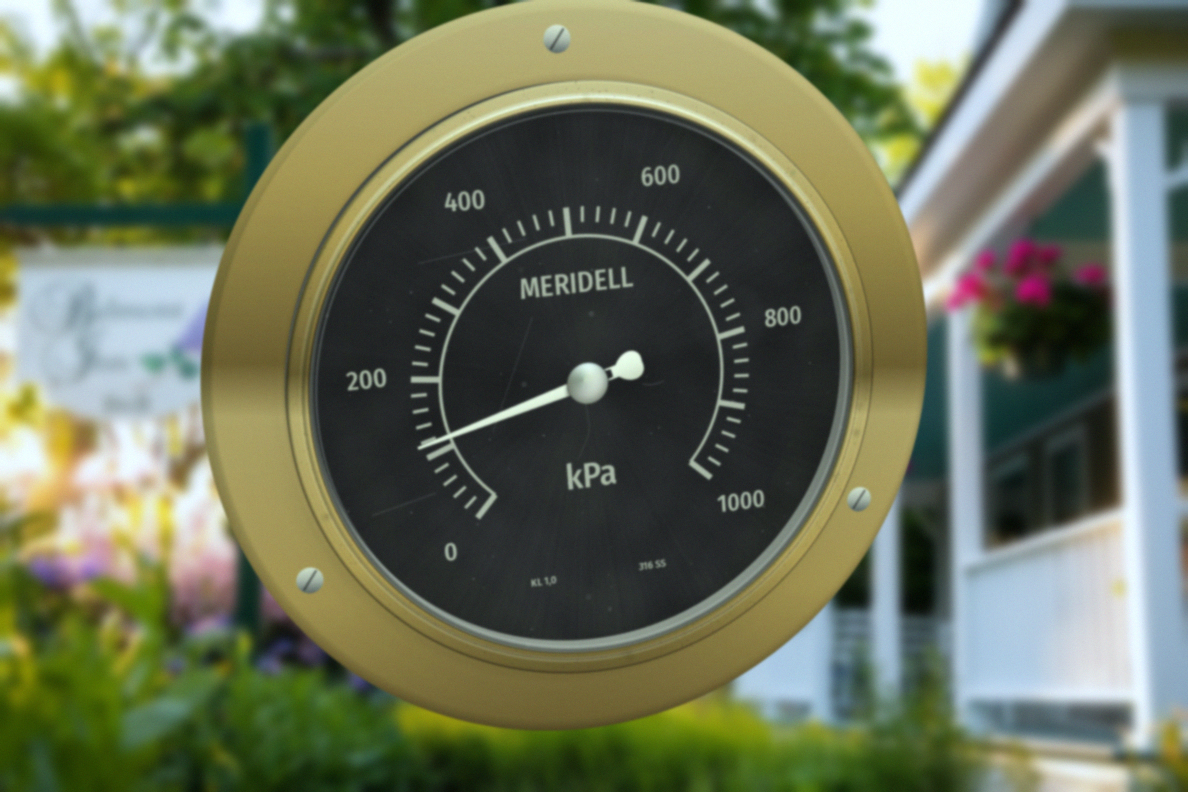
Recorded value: 120 kPa
